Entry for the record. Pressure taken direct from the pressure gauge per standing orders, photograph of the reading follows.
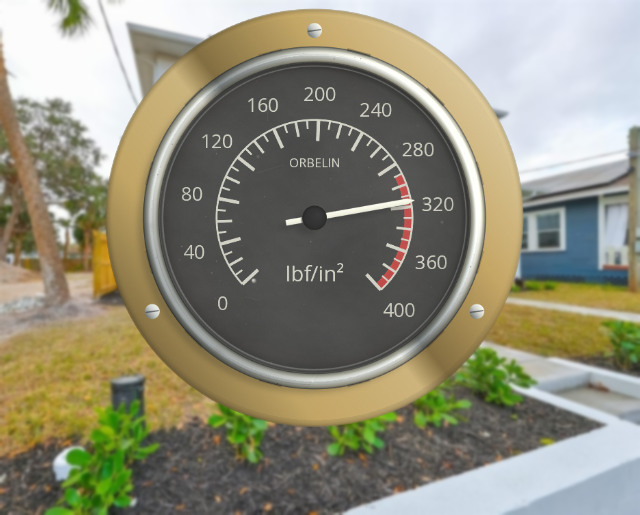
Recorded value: 315 psi
